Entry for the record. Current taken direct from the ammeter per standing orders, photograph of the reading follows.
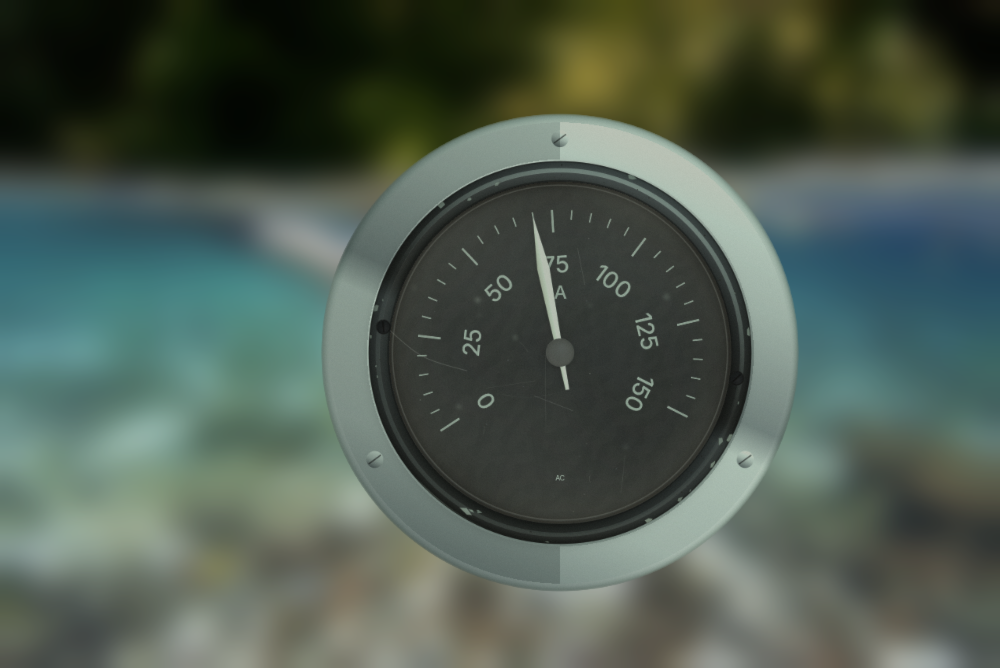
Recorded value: 70 A
